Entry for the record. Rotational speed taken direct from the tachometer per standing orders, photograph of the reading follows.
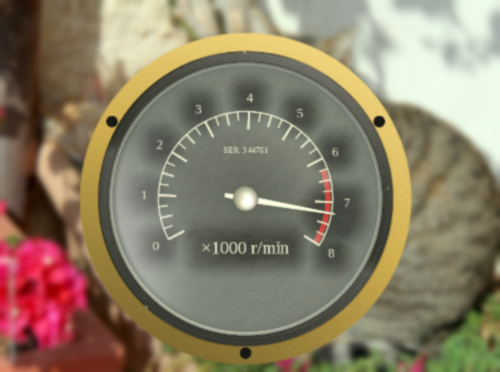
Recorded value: 7250 rpm
